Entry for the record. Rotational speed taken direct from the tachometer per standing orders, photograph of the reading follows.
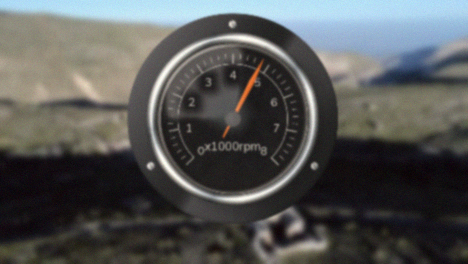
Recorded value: 4800 rpm
